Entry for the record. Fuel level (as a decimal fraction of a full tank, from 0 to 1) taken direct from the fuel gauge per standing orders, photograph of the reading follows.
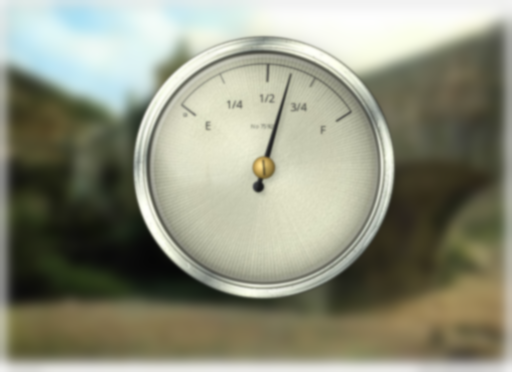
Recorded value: 0.625
